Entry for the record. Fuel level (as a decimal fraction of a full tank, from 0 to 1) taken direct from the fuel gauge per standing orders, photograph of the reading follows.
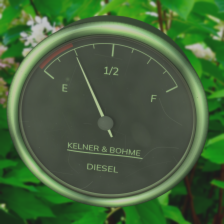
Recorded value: 0.25
